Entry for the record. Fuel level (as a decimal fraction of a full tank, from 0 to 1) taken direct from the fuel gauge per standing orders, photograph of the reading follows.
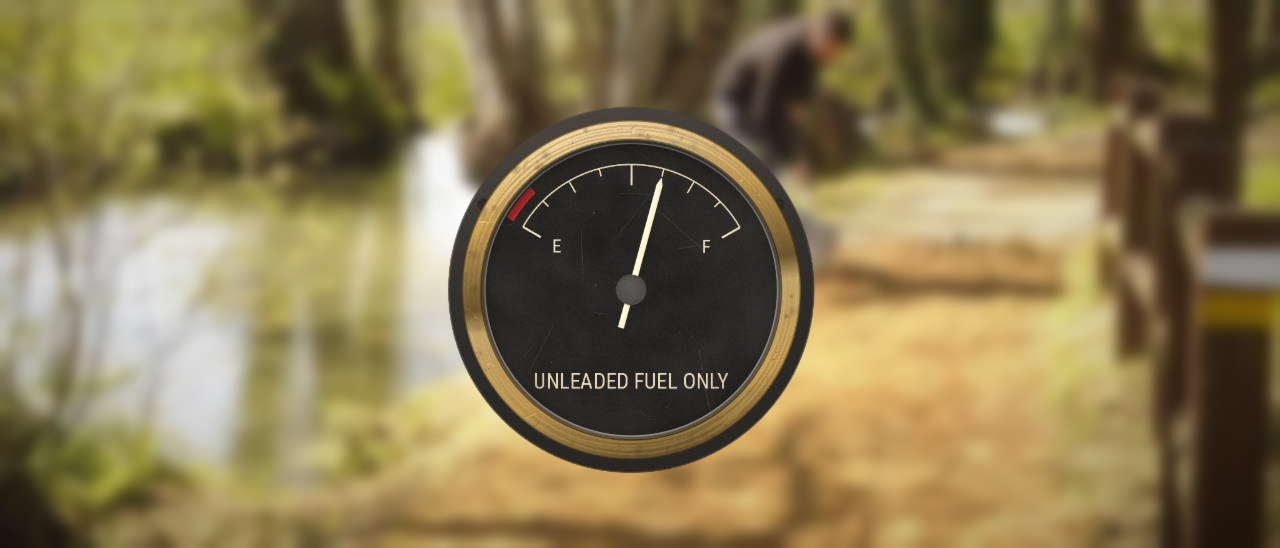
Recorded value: 0.625
